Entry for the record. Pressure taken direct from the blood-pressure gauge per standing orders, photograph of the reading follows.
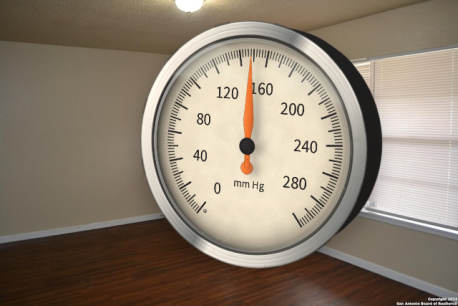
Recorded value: 150 mmHg
